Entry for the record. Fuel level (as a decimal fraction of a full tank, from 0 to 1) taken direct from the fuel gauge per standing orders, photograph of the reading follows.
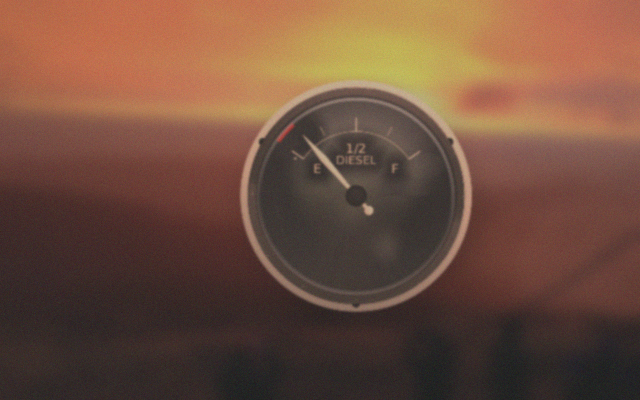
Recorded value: 0.125
